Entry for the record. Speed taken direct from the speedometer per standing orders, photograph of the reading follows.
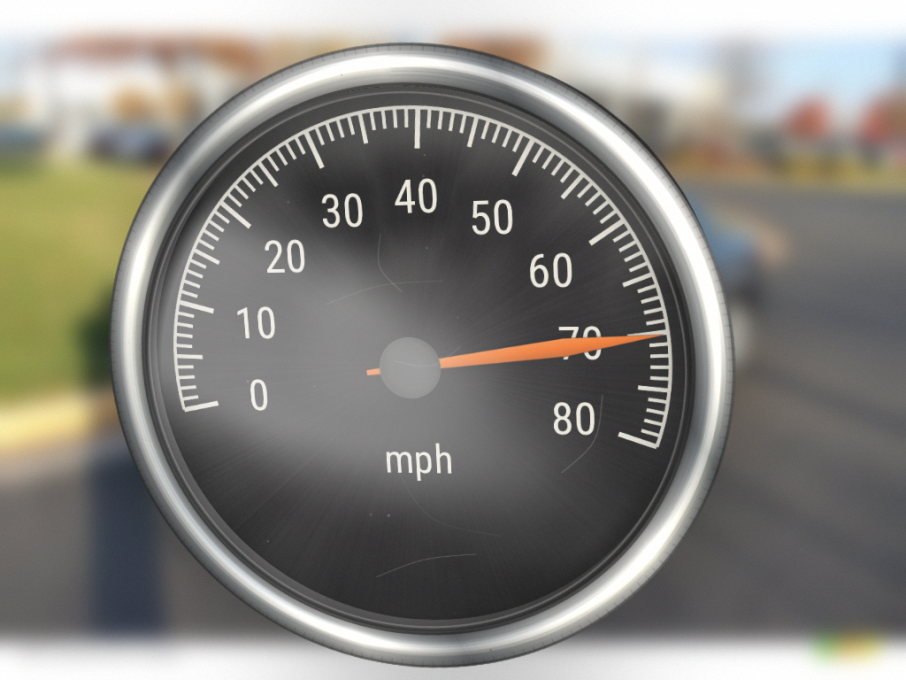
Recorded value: 70 mph
